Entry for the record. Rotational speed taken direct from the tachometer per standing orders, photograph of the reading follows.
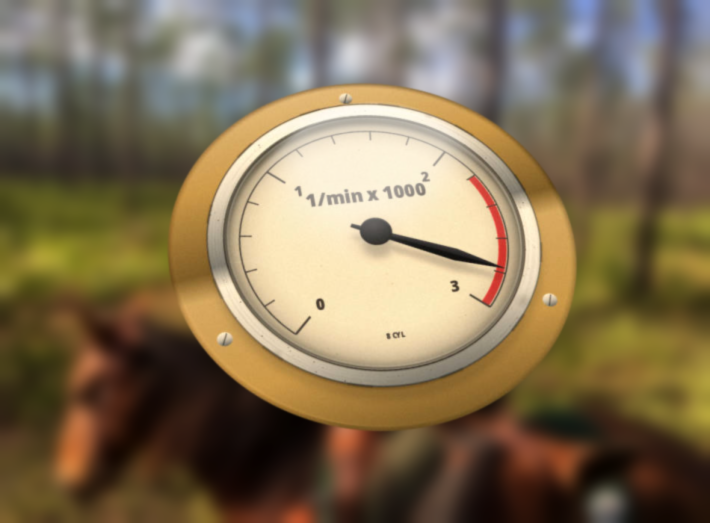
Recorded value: 2800 rpm
